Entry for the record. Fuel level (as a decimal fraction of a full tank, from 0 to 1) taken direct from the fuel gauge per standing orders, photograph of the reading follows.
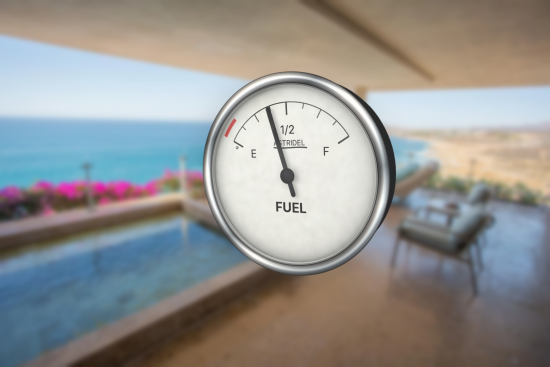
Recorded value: 0.375
